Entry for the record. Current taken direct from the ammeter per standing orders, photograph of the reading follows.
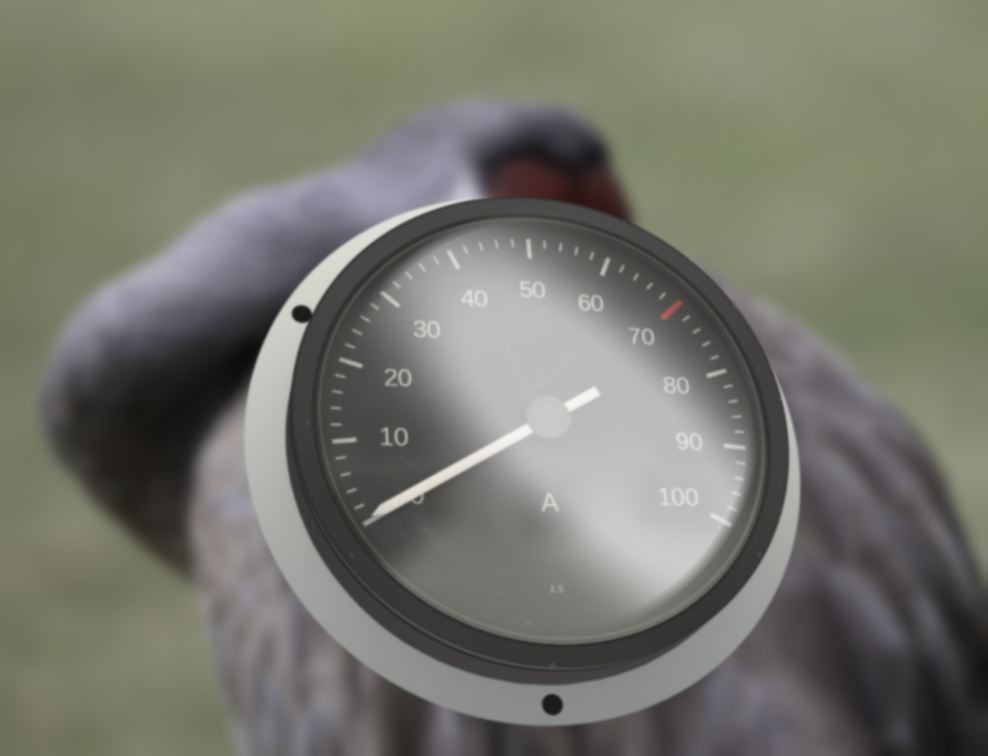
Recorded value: 0 A
